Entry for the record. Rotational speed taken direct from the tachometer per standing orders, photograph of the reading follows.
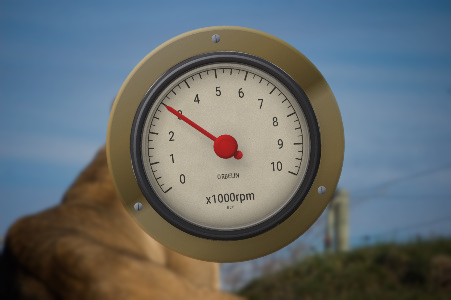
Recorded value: 3000 rpm
